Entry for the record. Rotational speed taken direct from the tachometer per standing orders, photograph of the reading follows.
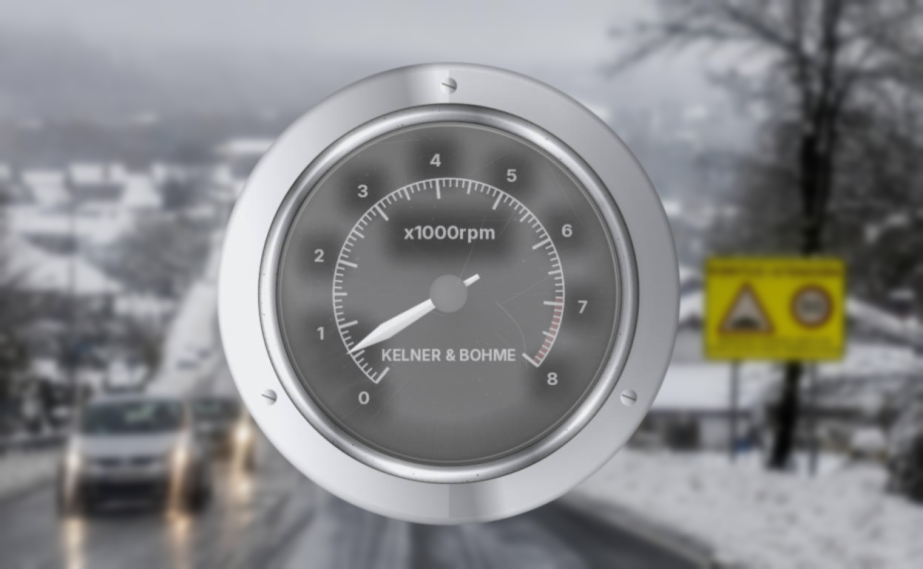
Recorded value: 600 rpm
